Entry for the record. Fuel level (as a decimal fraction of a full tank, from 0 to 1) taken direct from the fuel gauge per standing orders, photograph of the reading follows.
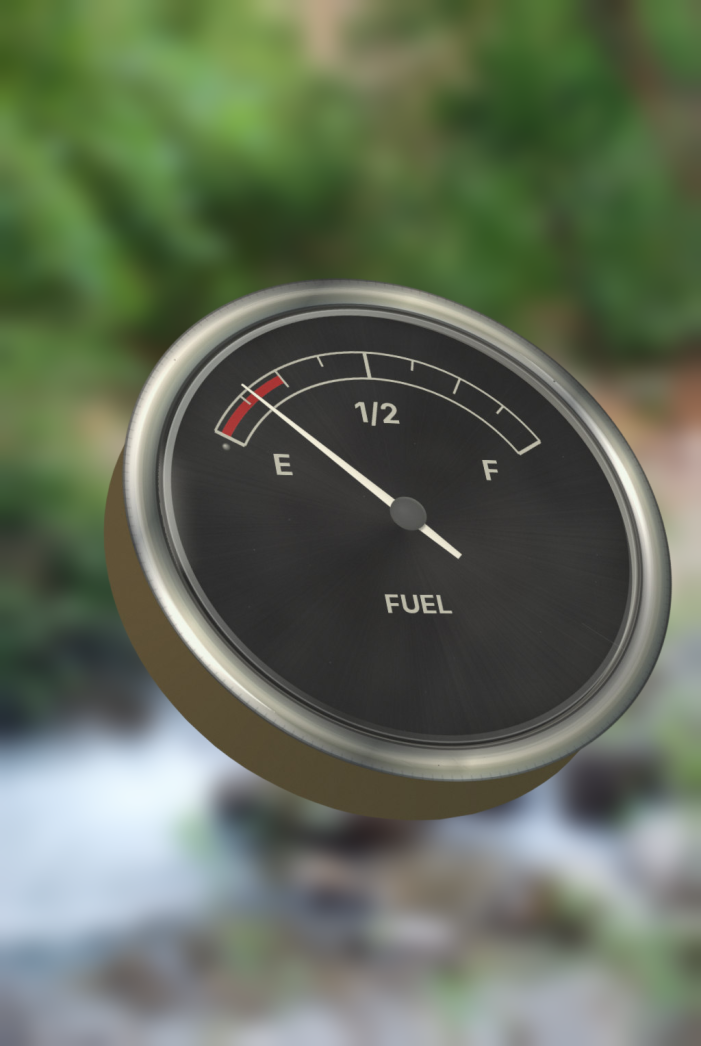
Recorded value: 0.125
